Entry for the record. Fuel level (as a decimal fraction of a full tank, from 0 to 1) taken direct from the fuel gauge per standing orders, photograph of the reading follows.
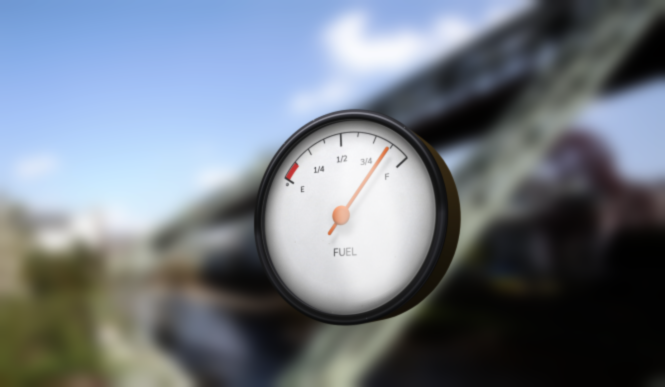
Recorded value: 0.875
